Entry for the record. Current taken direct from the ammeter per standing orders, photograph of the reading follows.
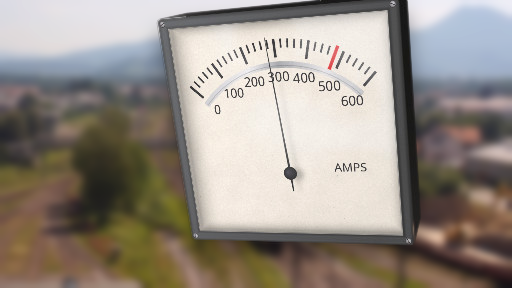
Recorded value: 280 A
